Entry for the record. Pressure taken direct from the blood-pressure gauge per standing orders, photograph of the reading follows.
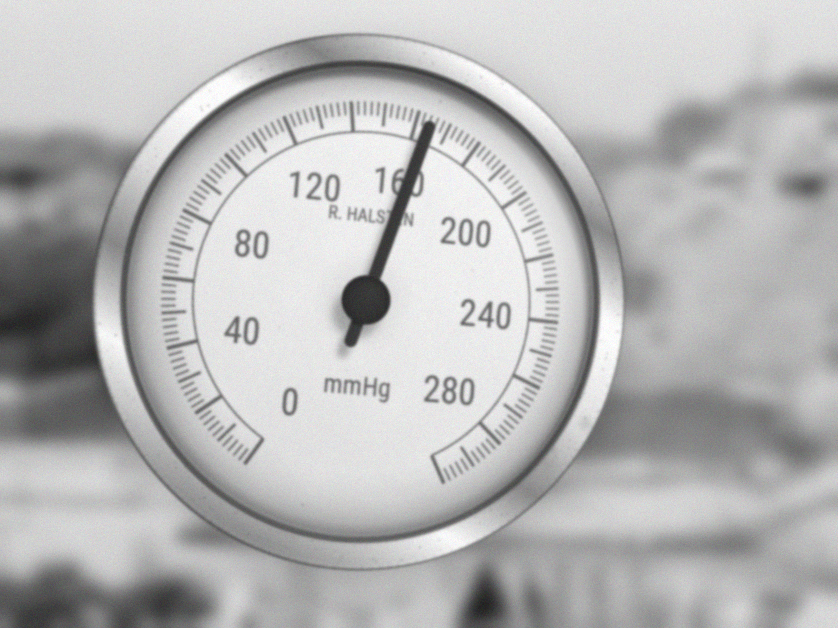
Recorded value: 164 mmHg
